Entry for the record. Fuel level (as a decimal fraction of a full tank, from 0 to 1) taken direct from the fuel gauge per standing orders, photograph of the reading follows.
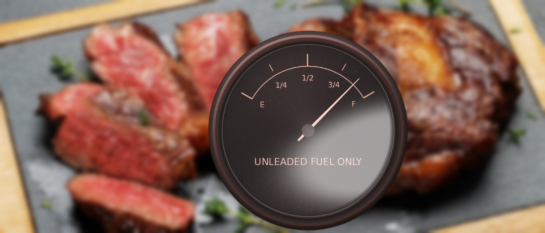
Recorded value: 0.875
